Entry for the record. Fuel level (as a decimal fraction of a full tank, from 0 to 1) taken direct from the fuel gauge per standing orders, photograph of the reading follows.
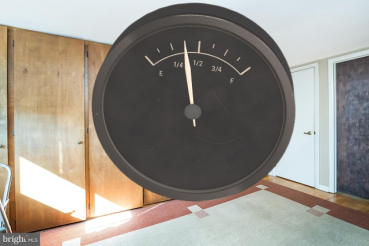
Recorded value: 0.375
